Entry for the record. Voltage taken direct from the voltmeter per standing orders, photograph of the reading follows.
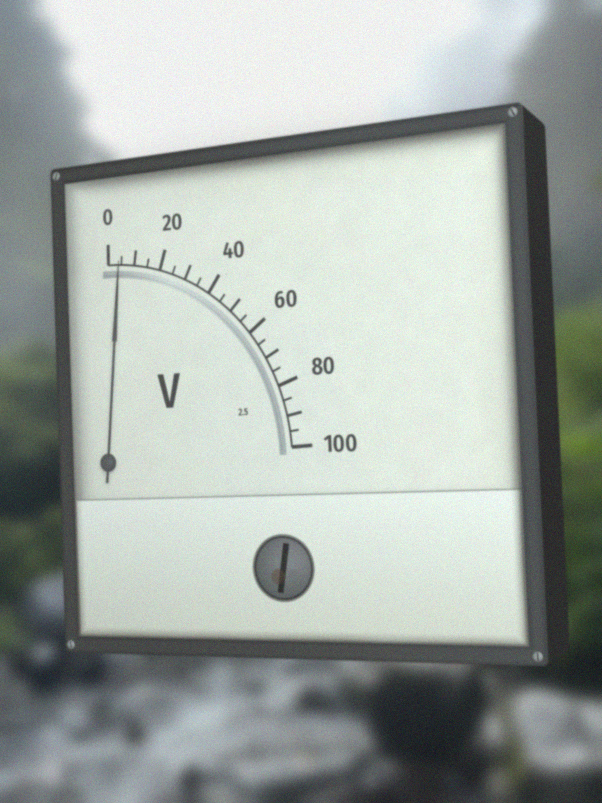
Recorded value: 5 V
